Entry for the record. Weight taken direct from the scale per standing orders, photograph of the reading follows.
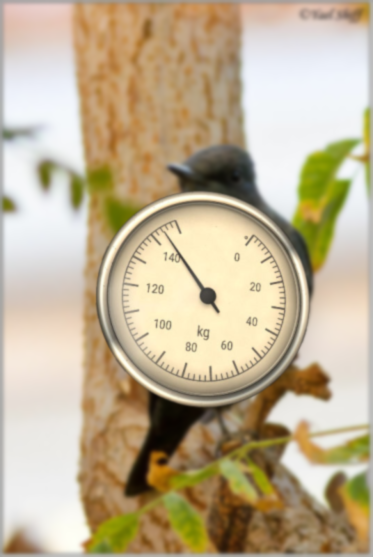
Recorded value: 144 kg
